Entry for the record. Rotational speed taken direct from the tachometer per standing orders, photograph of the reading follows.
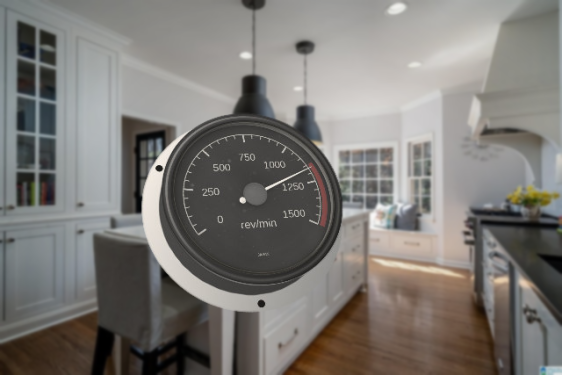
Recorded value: 1175 rpm
